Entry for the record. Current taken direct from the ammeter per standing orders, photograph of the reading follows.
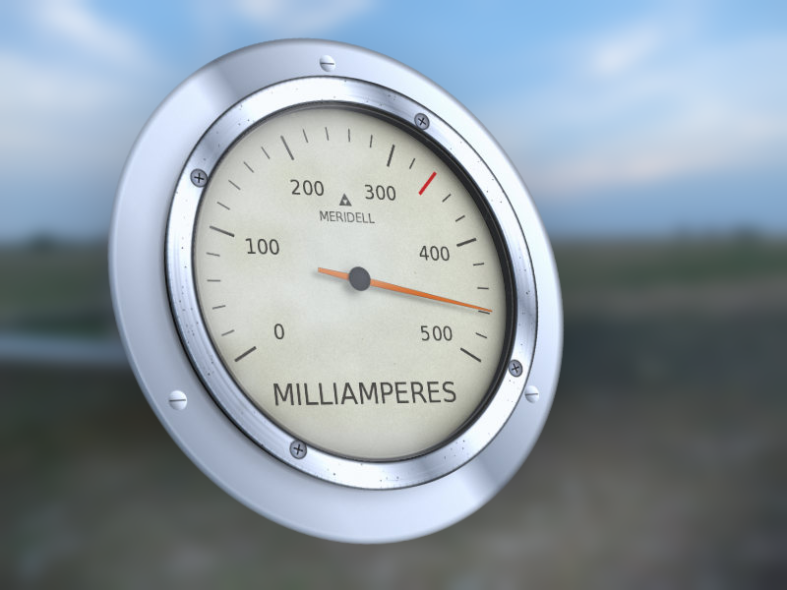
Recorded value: 460 mA
